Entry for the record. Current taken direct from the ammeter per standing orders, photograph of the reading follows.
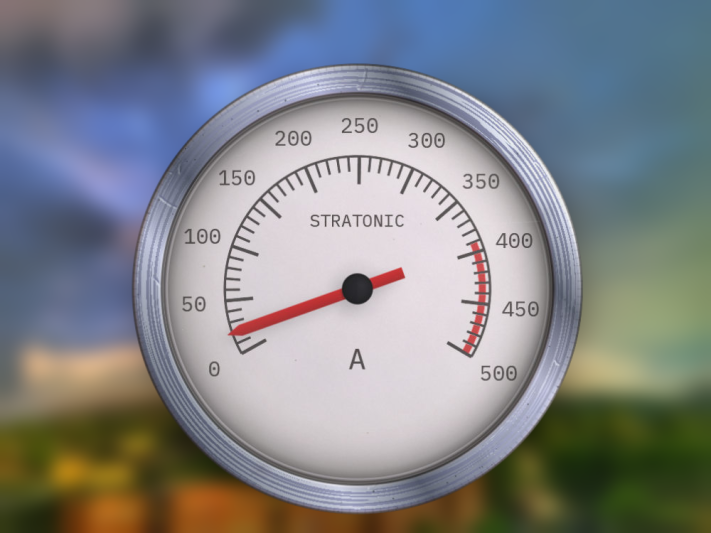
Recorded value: 20 A
